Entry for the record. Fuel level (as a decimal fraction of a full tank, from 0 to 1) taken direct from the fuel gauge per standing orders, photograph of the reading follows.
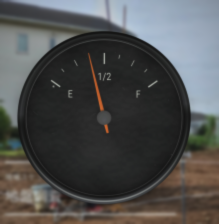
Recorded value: 0.375
